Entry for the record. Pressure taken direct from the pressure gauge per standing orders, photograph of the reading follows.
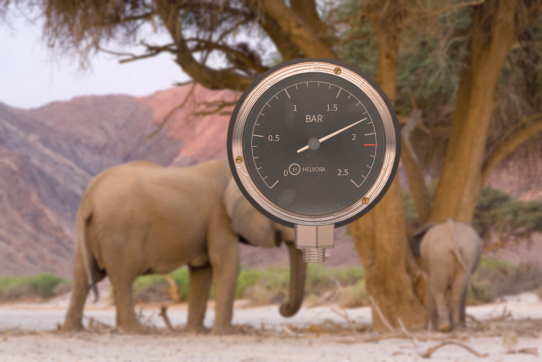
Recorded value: 1.85 bar
